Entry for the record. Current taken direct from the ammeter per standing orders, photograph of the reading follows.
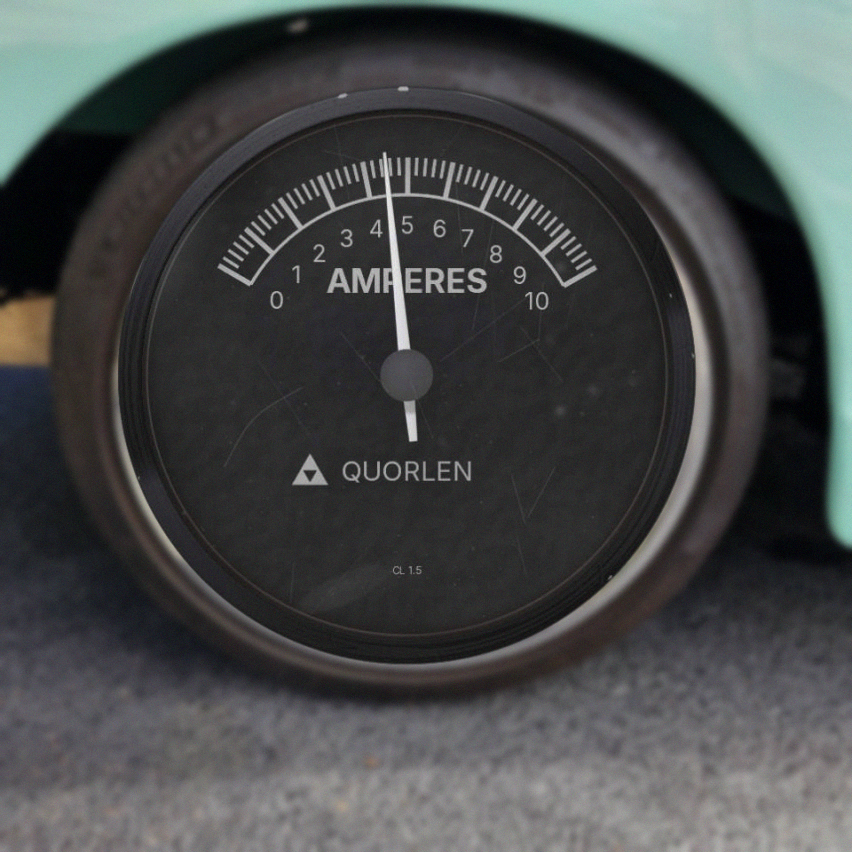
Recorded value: 4.5 A
